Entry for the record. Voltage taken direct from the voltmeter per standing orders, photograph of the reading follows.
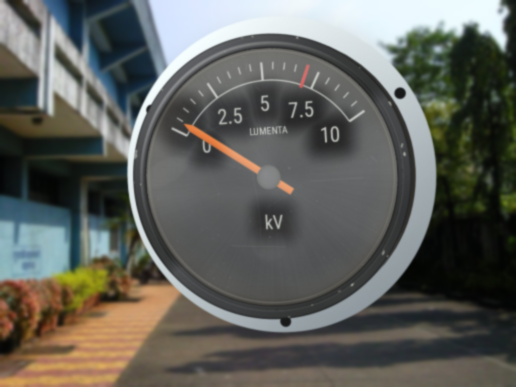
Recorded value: 0.5 kV
